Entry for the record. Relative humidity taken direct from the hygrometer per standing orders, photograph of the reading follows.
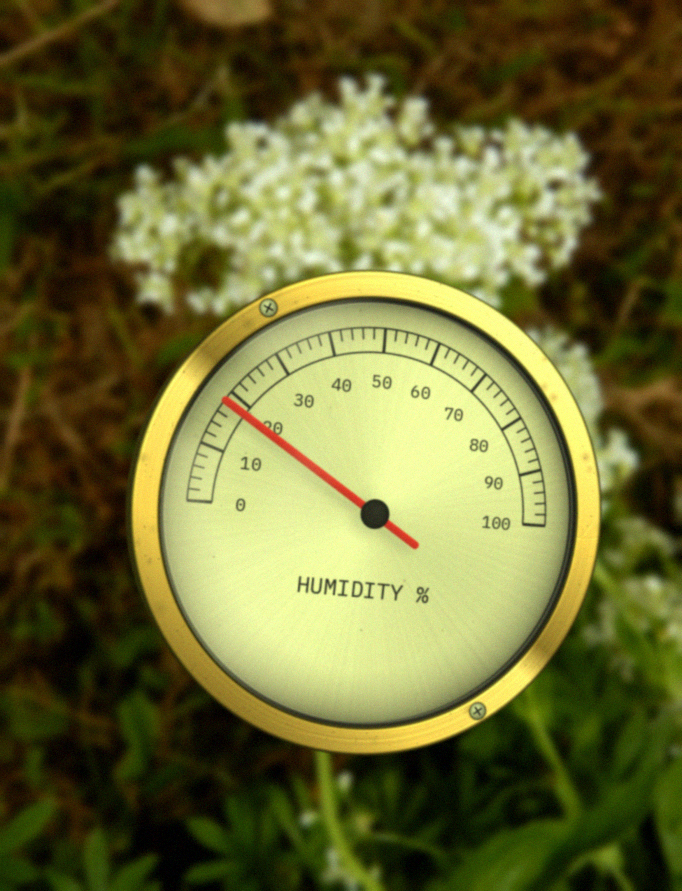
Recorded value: 18 %
